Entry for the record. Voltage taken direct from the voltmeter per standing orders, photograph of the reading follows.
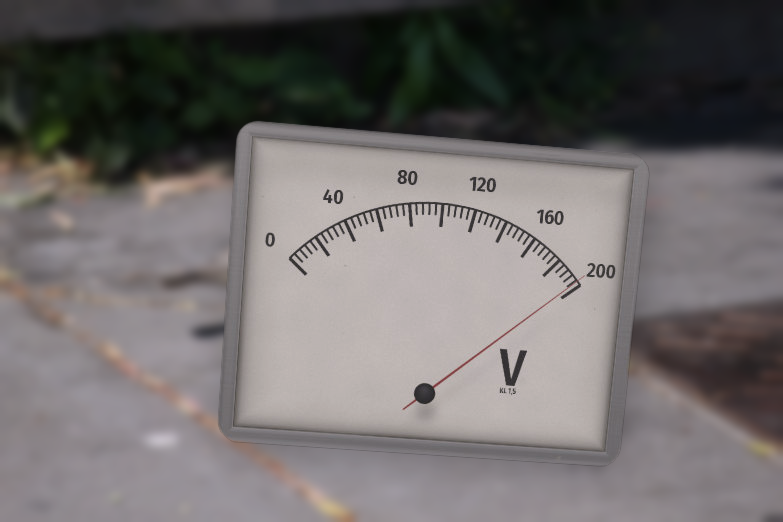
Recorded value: 196 V
